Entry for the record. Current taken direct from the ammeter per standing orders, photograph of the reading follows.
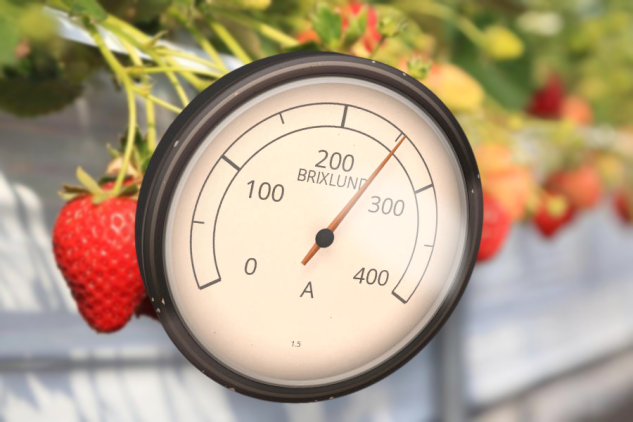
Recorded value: 250 A
